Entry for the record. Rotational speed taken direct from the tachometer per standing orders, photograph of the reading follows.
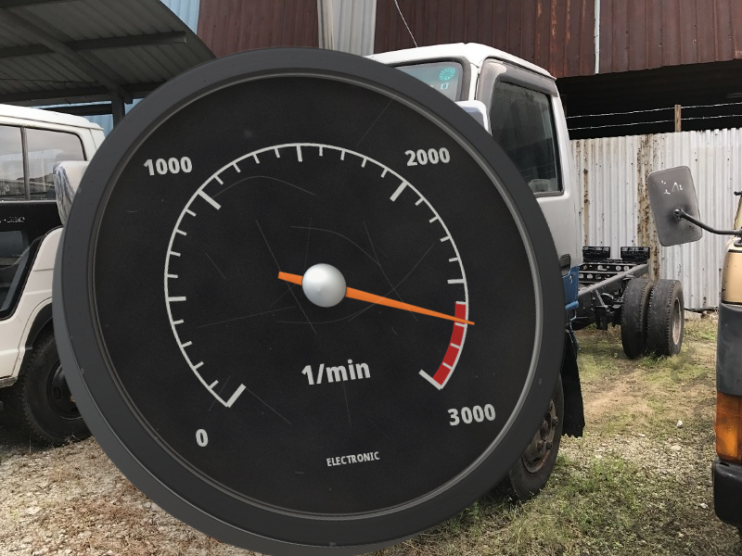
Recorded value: 2700 rpm
